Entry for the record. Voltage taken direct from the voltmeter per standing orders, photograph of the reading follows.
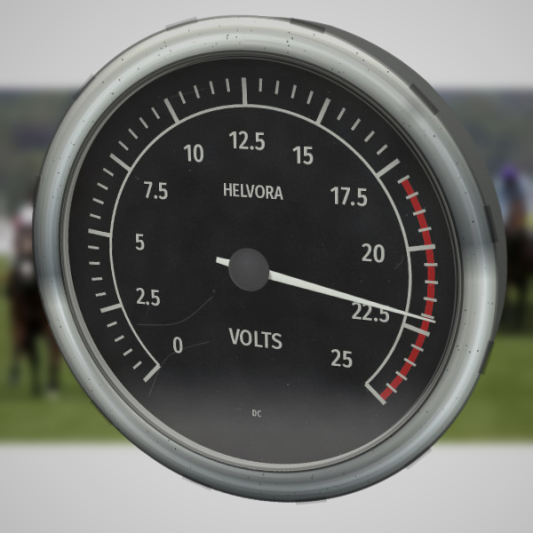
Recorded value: 22 V
